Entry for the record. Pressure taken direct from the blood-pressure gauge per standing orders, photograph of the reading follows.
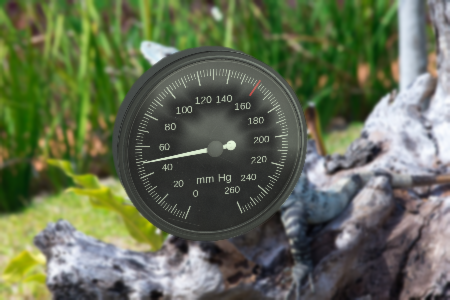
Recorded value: 50 mmHg
